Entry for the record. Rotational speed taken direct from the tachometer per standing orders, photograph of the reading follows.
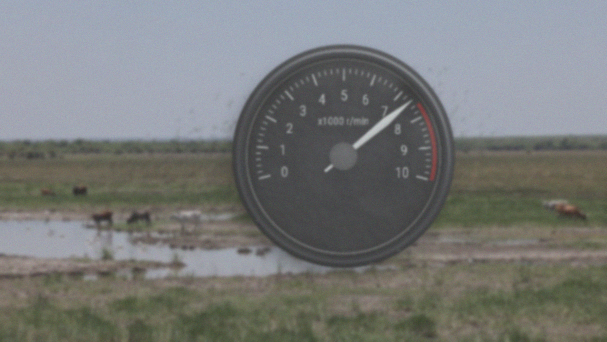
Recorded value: 7400 rpm
